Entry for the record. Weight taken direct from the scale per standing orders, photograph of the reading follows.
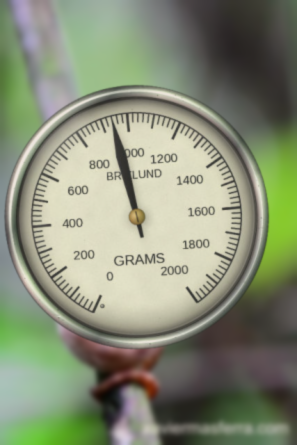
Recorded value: 940 g
